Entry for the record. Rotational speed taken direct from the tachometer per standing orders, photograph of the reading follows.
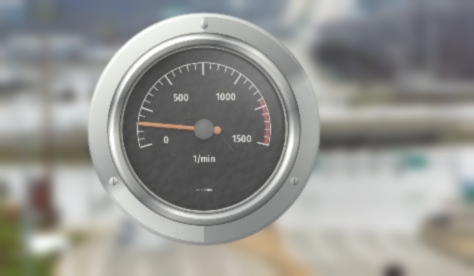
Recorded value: 150 rpm
